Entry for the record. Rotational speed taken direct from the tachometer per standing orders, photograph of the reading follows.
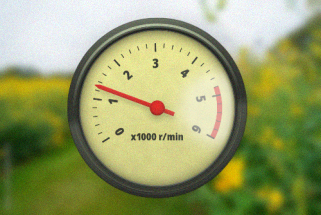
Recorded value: 1300 rpm
